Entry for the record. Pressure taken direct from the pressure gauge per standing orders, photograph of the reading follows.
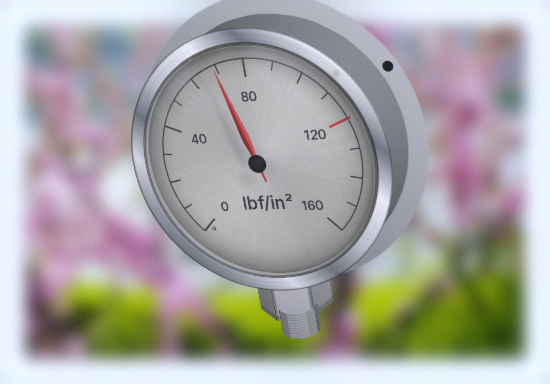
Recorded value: 70 psi
